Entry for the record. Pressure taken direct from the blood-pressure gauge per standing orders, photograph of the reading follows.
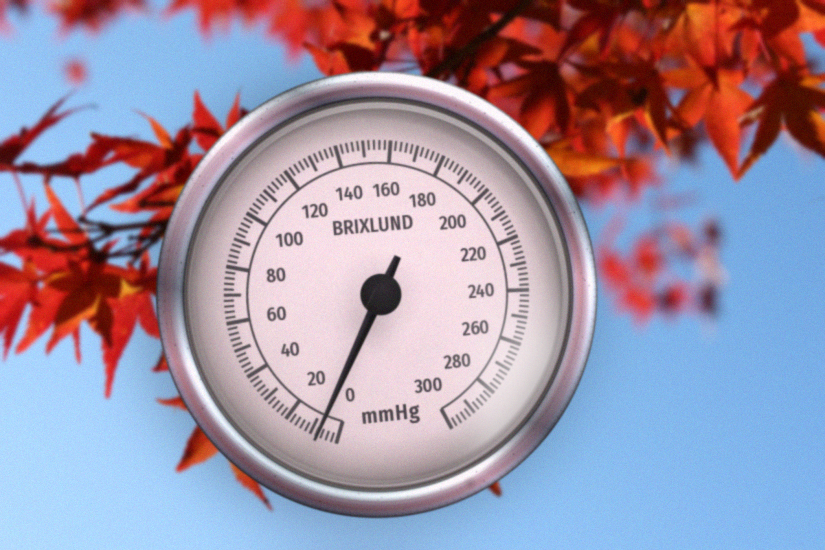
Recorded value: 8 mmHg
